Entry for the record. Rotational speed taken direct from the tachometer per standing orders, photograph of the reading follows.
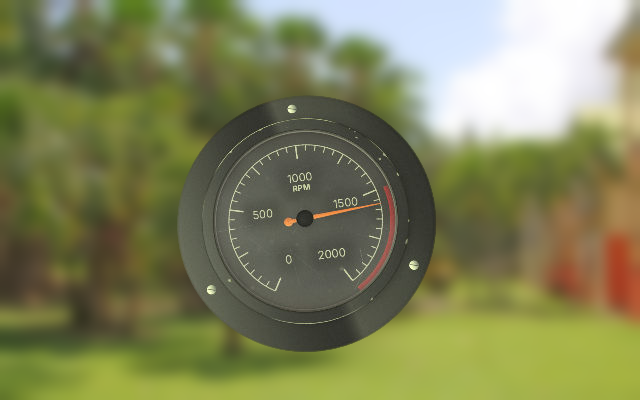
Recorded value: 1575 rpm
